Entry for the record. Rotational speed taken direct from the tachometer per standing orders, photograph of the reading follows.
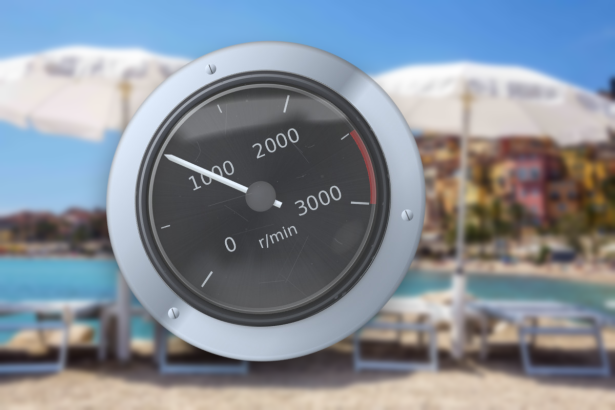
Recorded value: 1000 rpm
